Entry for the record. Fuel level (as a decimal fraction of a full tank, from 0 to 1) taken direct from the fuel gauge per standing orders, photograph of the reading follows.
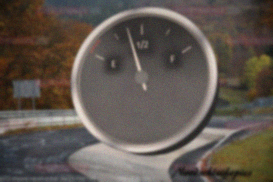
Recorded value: 0.375
